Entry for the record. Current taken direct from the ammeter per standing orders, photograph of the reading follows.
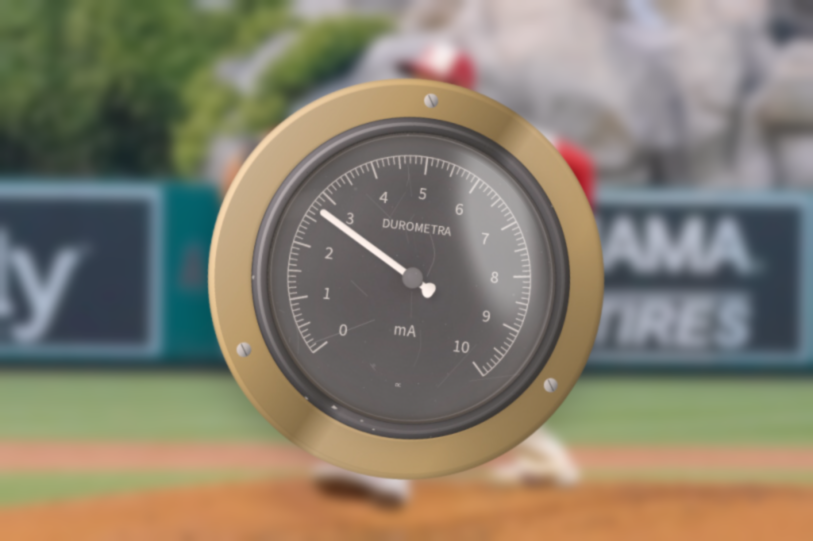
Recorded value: 2.7 mA
